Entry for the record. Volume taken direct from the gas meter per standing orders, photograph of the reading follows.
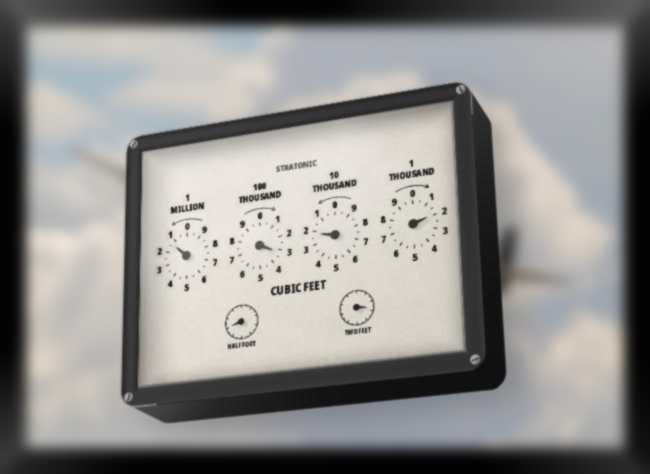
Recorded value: 132200 ft³
